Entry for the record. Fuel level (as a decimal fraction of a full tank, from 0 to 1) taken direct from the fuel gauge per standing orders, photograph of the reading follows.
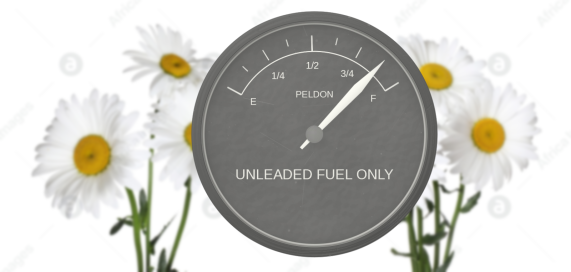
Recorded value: 0.875
